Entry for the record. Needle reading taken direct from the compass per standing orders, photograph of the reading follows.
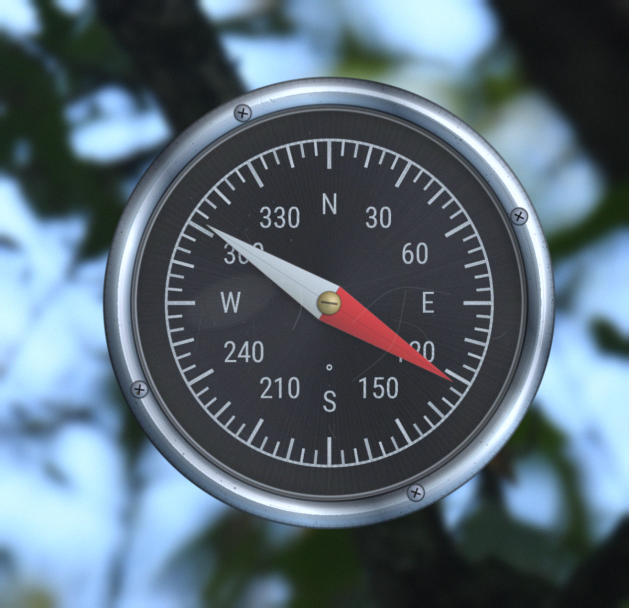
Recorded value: 122.5 °
